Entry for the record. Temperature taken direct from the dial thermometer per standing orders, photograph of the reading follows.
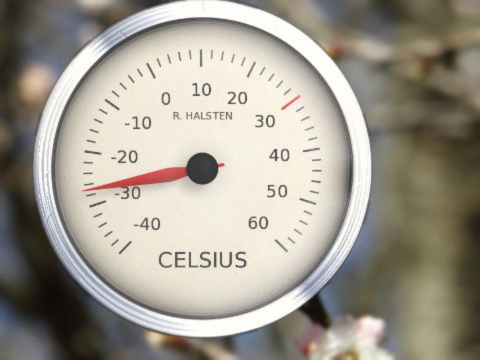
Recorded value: -27 °C
